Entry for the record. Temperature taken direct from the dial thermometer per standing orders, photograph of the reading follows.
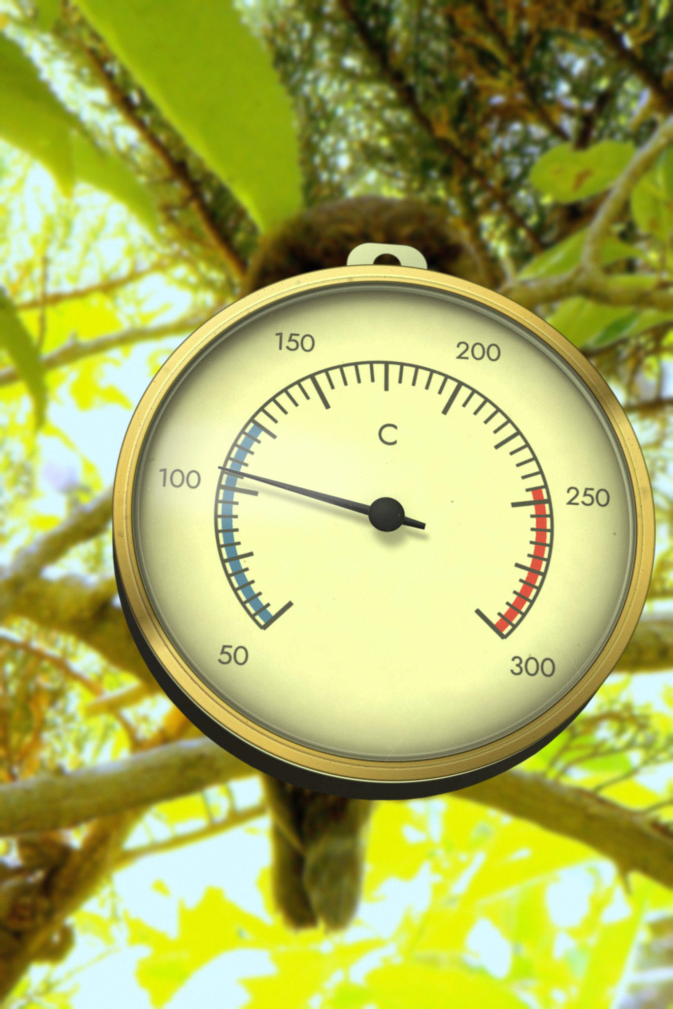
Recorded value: 105 °C
